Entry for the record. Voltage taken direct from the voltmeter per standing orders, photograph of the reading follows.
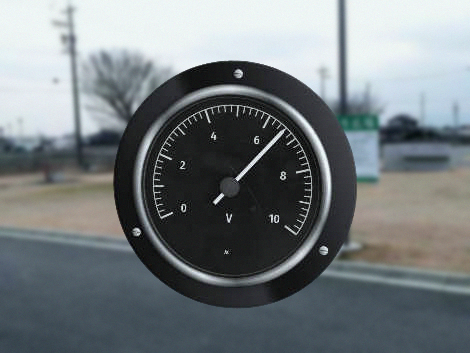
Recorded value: 6.6 V
